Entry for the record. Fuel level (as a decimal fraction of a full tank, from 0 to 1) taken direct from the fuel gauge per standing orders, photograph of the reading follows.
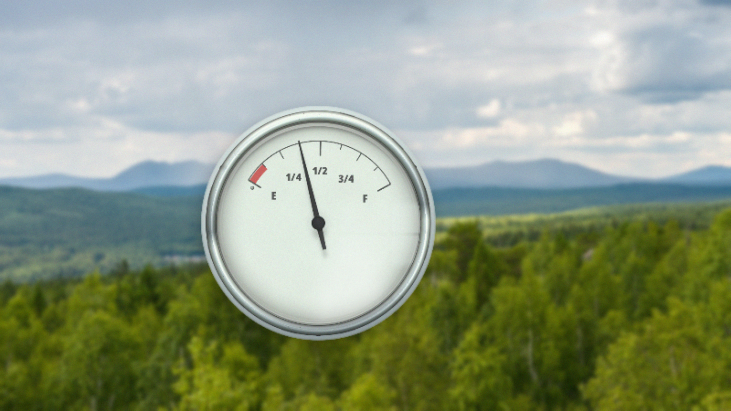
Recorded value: 0.375
